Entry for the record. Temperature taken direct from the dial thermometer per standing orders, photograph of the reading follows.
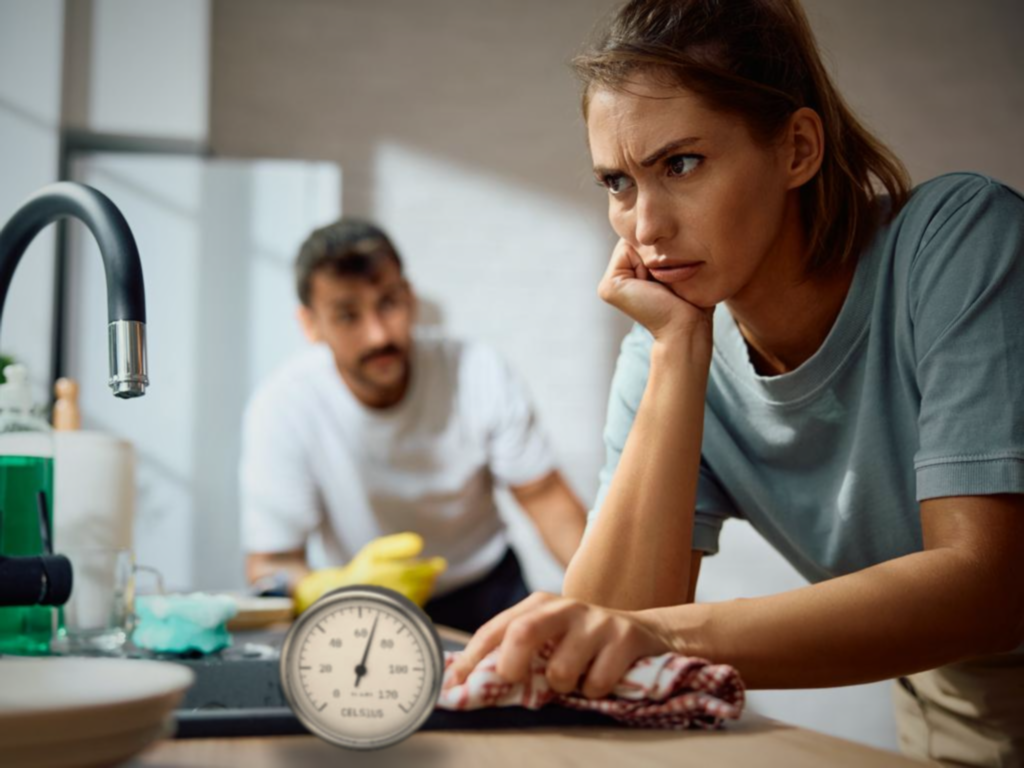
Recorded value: 68 °C
